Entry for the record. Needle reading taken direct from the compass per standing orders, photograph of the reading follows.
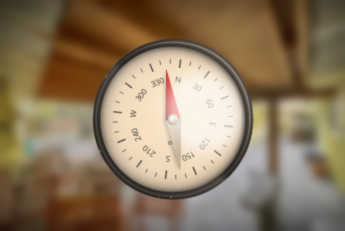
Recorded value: 345 °
